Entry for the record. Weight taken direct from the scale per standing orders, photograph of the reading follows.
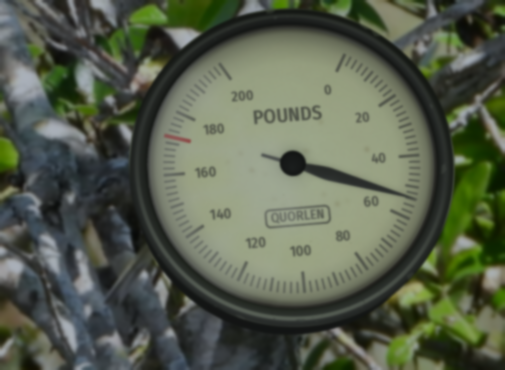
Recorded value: 54 lb
